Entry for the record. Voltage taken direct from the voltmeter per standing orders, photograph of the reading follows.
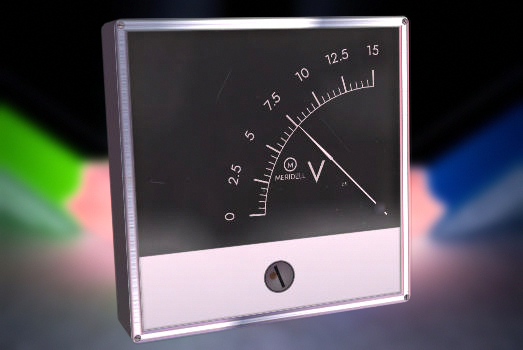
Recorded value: 7.5 V
